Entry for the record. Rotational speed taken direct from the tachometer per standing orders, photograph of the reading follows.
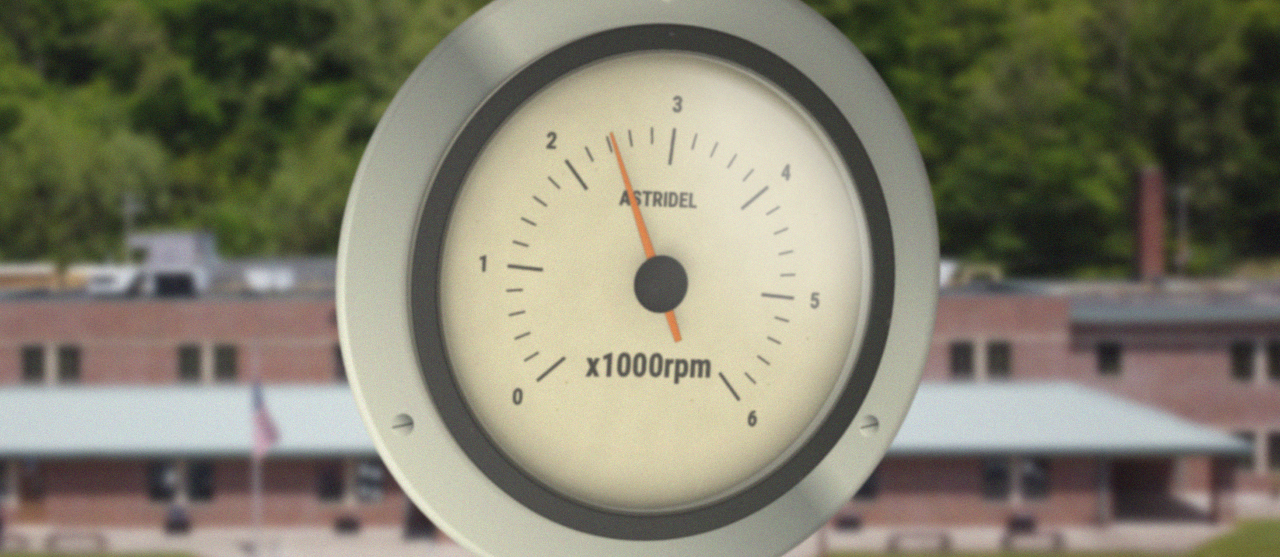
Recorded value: 2400 rpm
